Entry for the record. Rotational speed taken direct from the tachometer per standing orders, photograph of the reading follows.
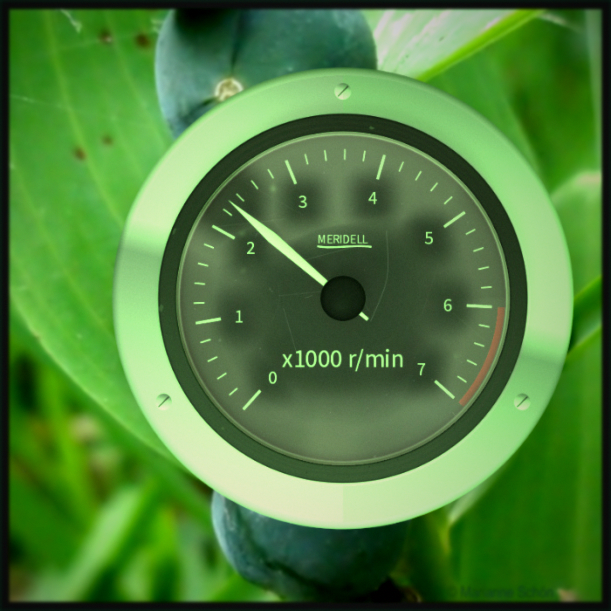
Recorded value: 2300 rpm
